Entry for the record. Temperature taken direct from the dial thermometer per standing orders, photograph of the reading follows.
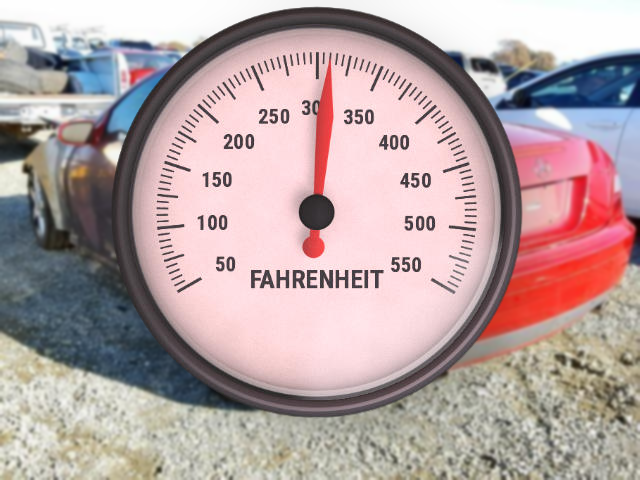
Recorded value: 310 °F
